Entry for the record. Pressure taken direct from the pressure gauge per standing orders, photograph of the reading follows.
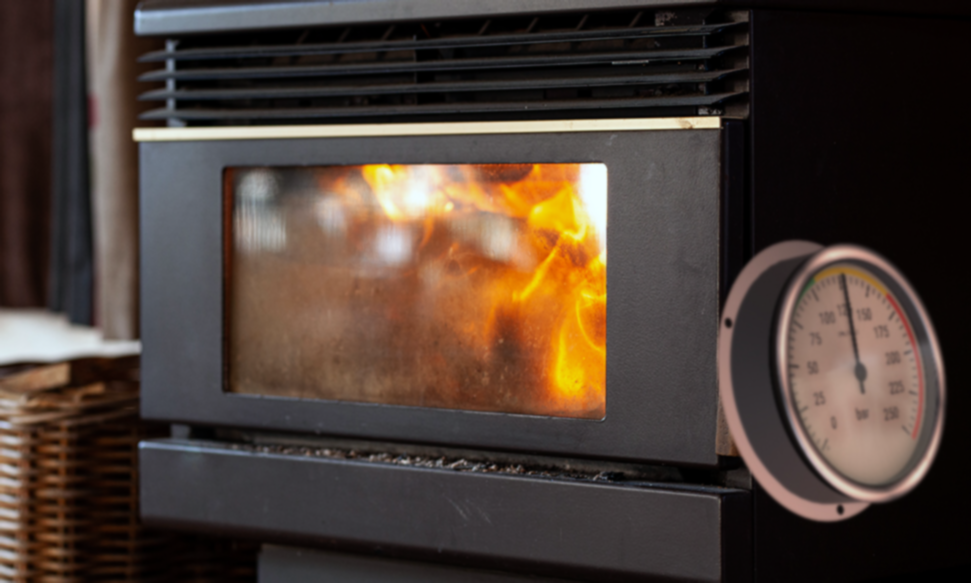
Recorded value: 125 bar
